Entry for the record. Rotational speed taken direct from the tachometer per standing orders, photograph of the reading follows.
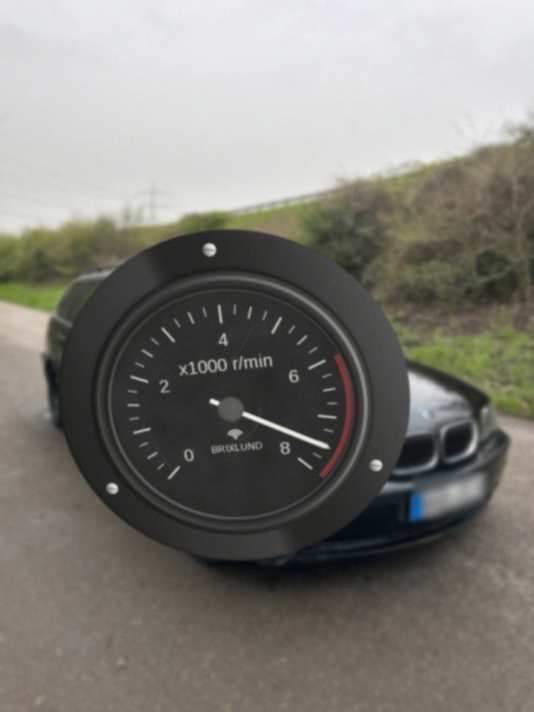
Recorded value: 7500 rpm
